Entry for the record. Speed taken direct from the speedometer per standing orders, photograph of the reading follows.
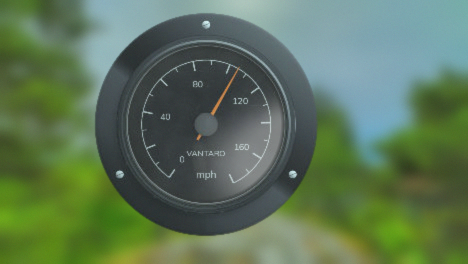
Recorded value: 105 mph
